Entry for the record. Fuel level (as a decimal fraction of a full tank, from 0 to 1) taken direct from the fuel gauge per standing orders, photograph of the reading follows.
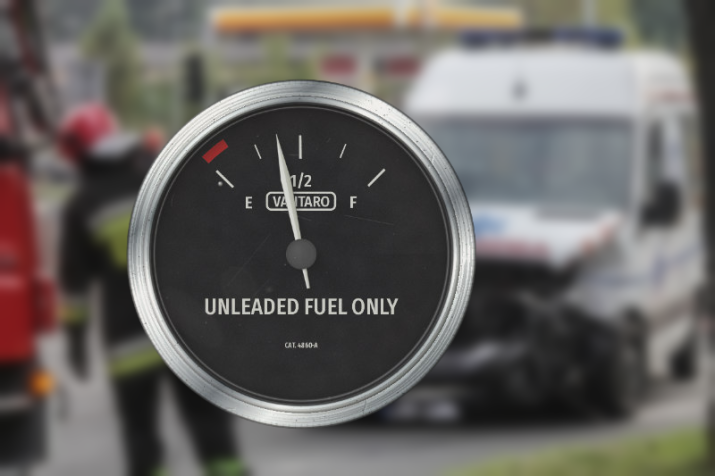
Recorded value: 0.375
